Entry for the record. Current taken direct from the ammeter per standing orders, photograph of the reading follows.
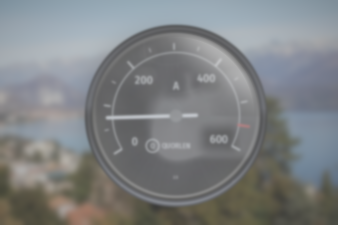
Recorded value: 75 A
